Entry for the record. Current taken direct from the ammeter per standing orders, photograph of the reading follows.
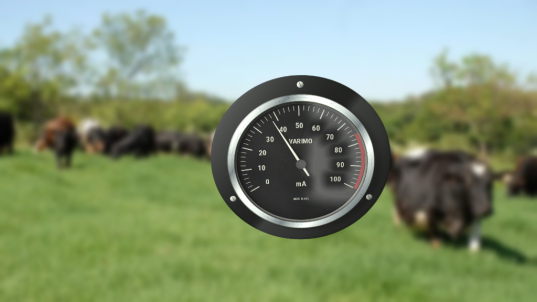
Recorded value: 38 mA
